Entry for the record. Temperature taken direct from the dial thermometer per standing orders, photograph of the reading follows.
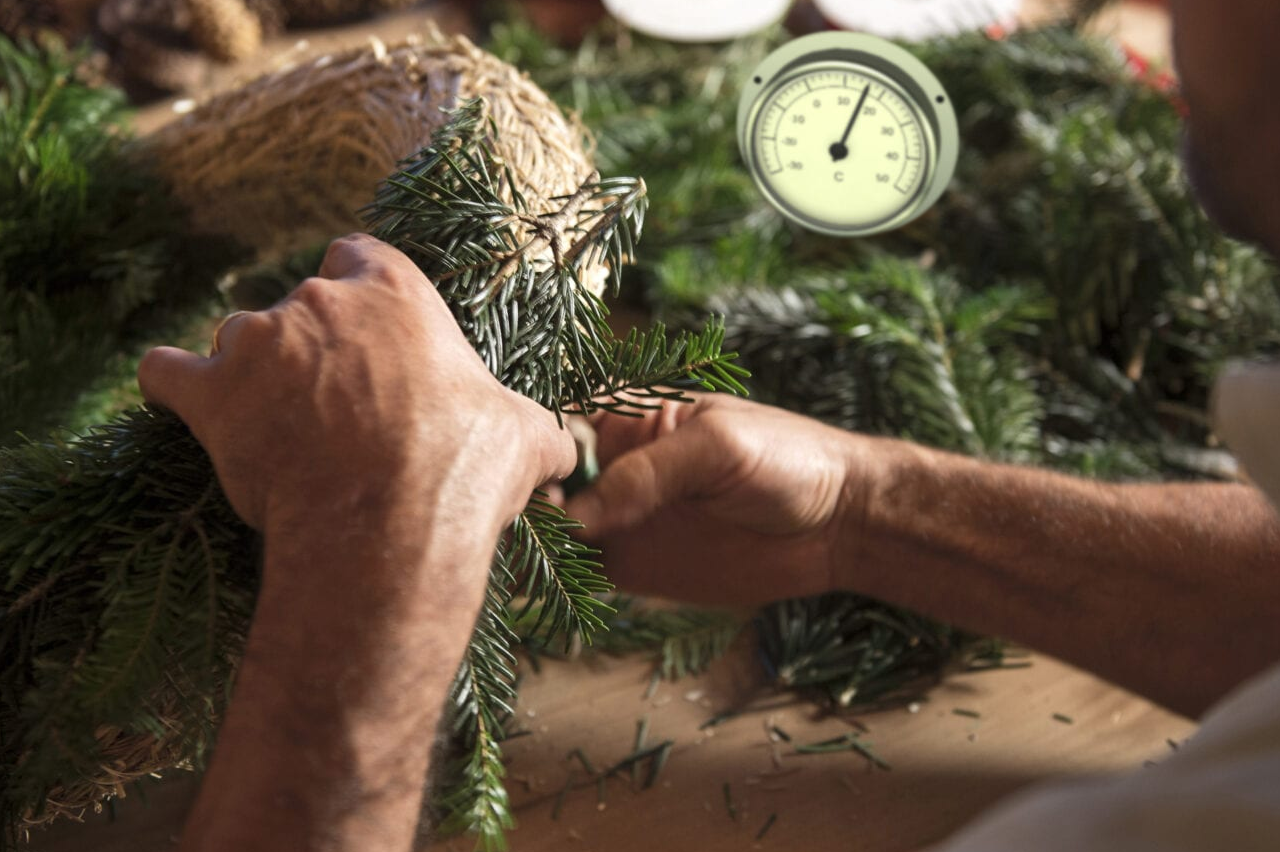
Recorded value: 16 °C
